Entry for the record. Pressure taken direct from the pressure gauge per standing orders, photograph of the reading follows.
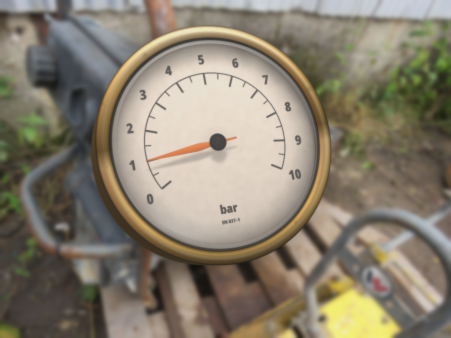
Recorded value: 1 bar
